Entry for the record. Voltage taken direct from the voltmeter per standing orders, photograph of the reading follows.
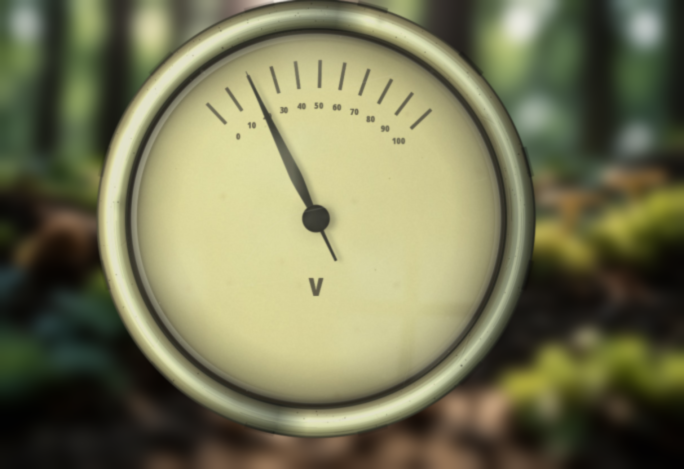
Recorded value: 20 V
